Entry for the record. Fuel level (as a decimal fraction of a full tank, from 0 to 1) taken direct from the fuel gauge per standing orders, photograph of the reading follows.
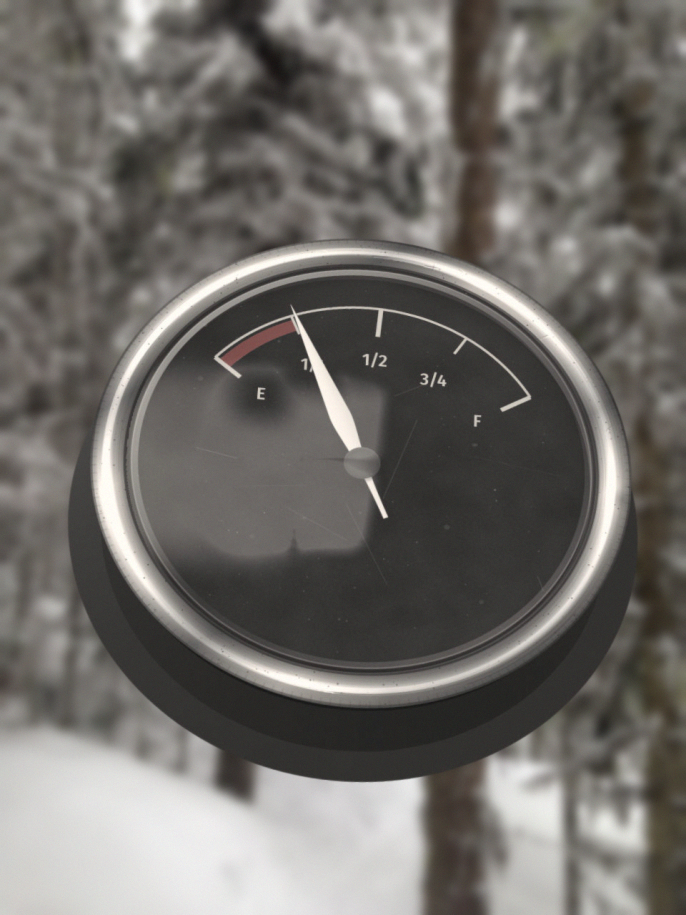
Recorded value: 0.25
